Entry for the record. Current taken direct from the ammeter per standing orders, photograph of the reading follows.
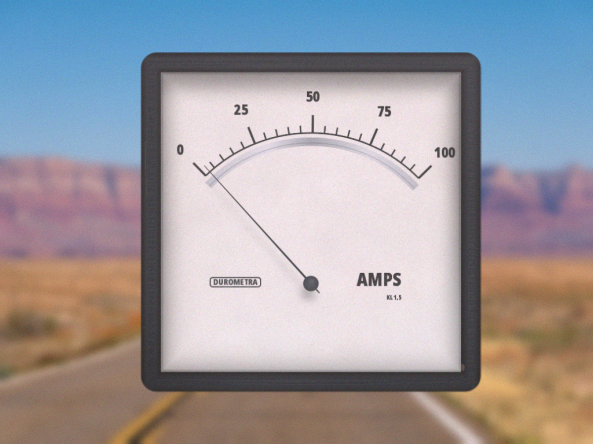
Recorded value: 2.5 A
